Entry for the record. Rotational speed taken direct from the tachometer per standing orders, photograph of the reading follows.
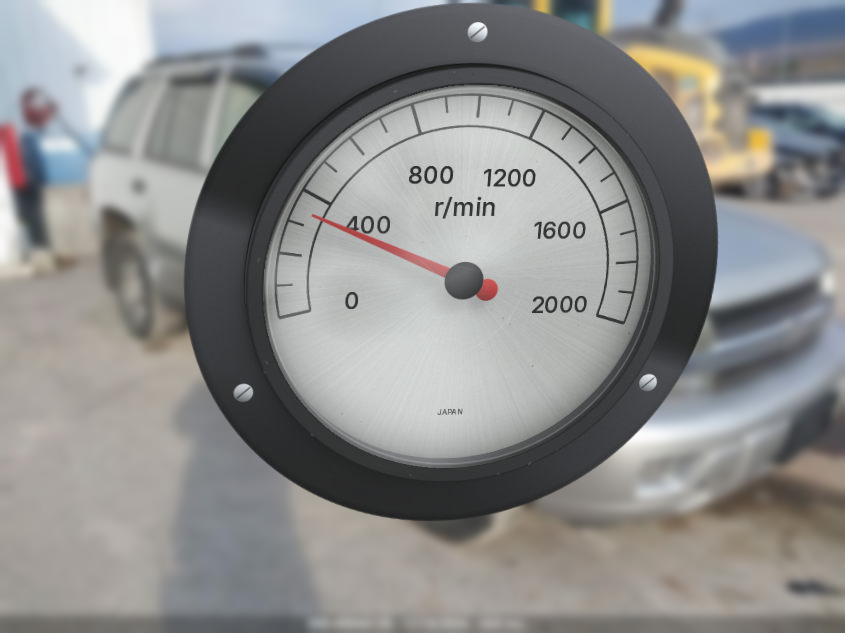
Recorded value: 350 rpm
